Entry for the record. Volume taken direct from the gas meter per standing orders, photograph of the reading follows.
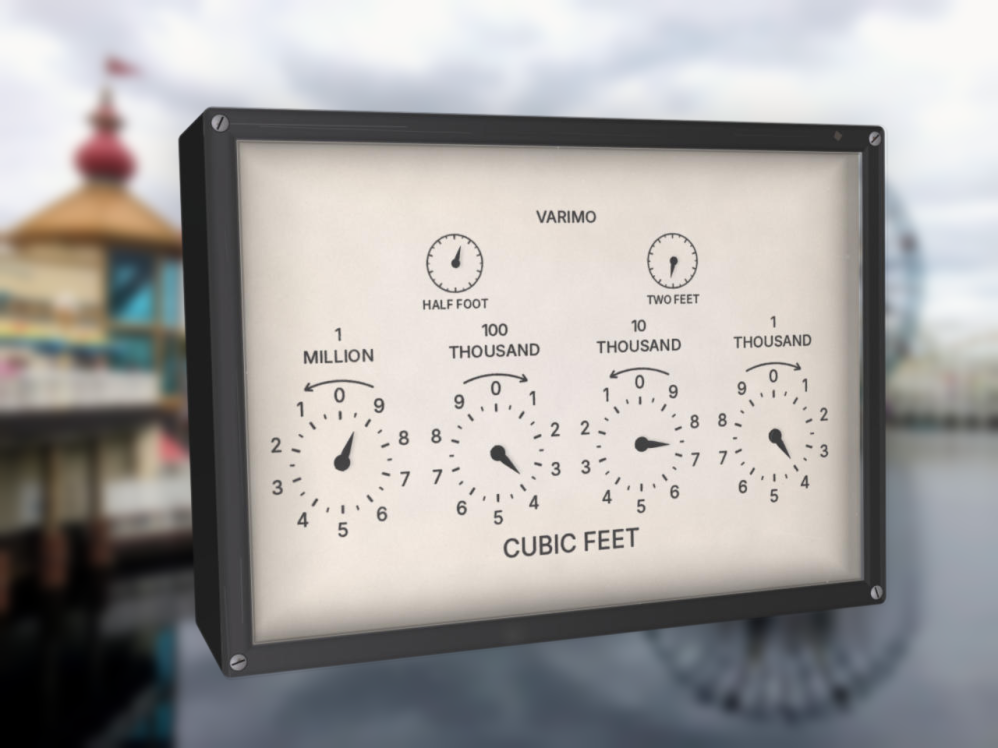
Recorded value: 937400 ft³
